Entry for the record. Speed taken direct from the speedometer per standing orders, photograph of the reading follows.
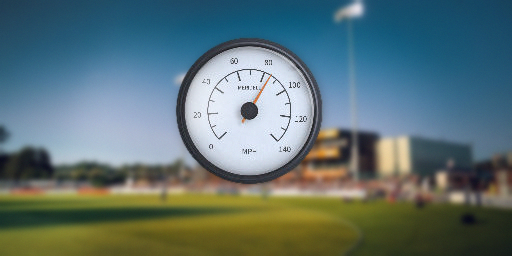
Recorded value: 85 mph
